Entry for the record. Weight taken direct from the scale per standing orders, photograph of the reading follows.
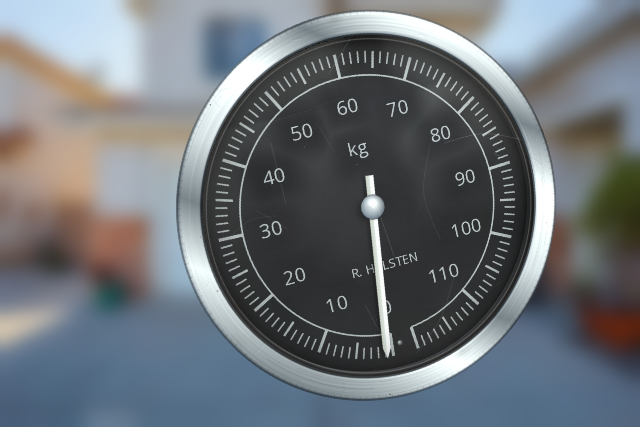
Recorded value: 1 kg
